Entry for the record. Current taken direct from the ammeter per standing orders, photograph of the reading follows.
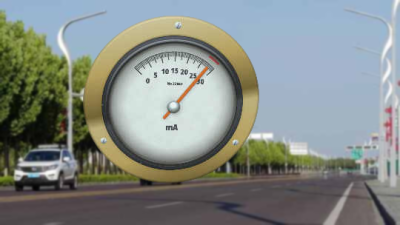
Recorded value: 27.5 mA
